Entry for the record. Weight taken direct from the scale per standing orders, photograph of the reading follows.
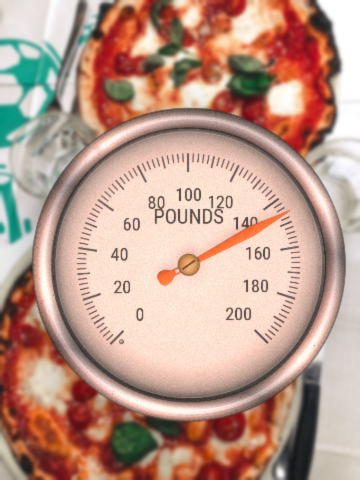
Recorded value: 146 lb
